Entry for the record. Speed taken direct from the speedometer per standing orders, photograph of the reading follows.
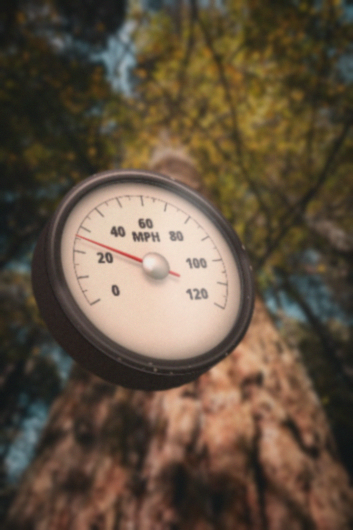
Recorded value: 25 mph
